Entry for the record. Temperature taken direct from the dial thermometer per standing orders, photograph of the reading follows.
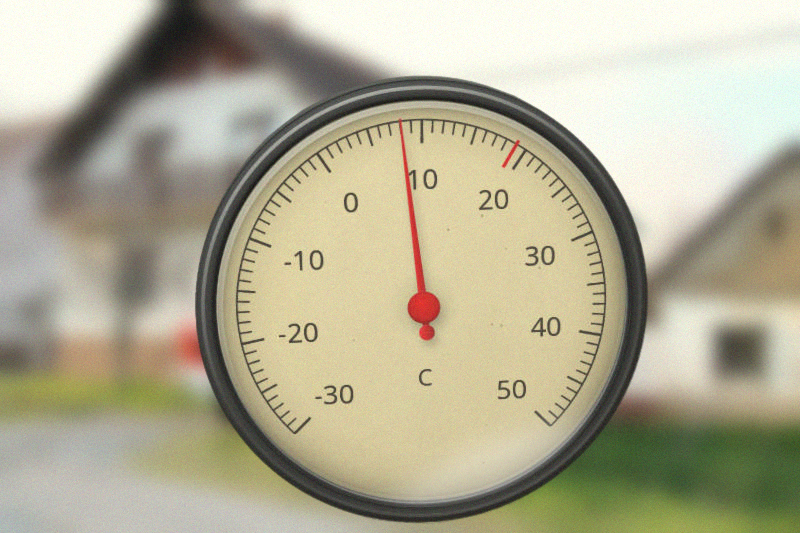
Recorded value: 8 °C
